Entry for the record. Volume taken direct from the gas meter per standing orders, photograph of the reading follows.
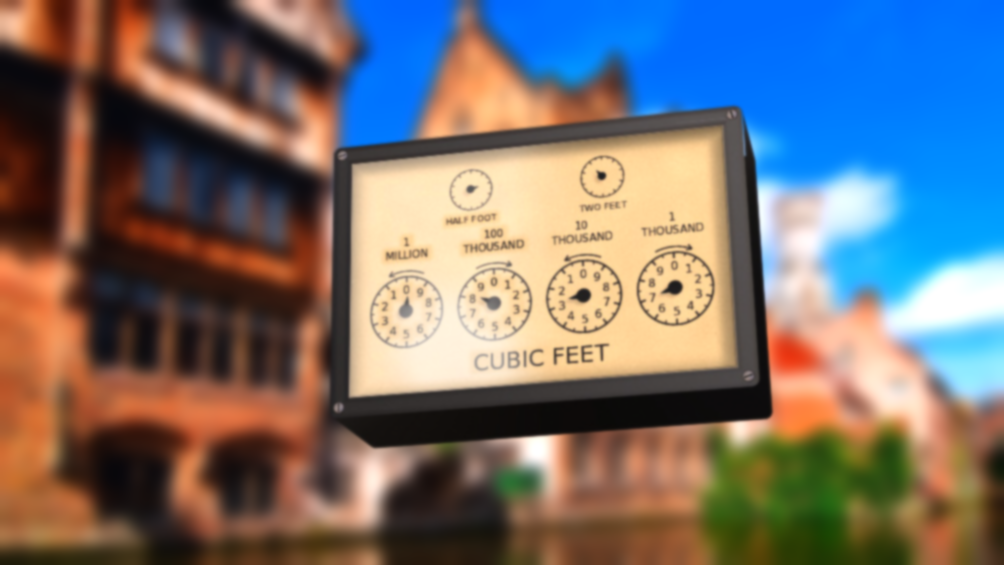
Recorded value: 982700 ft³
